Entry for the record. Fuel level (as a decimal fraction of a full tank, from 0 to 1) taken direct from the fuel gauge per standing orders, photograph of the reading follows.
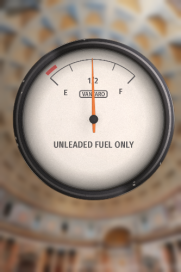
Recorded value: 0.5
